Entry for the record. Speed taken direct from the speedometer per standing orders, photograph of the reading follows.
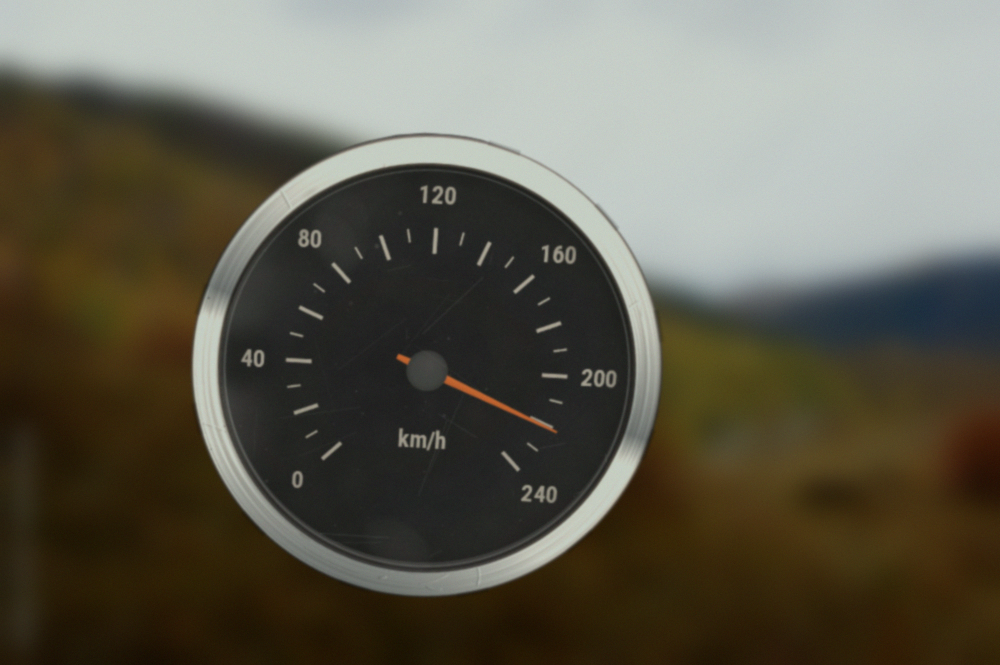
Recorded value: 220 km/h
